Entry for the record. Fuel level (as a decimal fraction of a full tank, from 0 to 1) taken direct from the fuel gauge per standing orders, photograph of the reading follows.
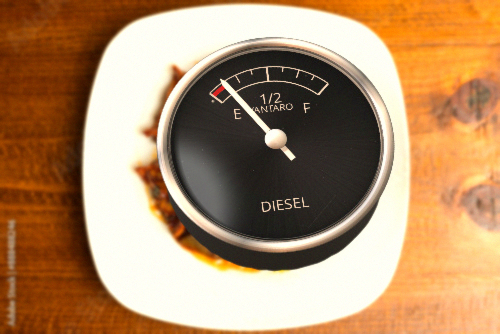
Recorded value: 0.125
